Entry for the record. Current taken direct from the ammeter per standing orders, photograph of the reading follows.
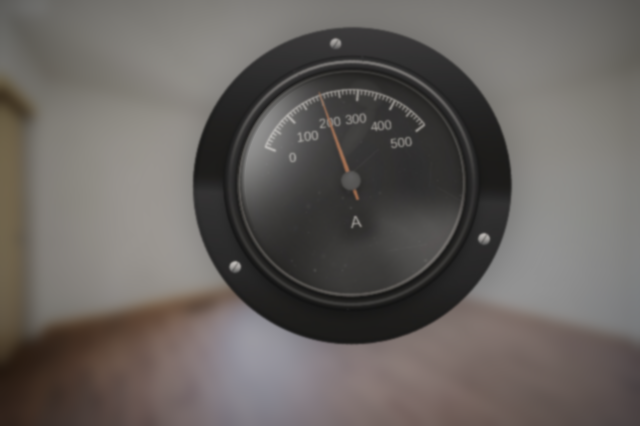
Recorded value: 200 A
